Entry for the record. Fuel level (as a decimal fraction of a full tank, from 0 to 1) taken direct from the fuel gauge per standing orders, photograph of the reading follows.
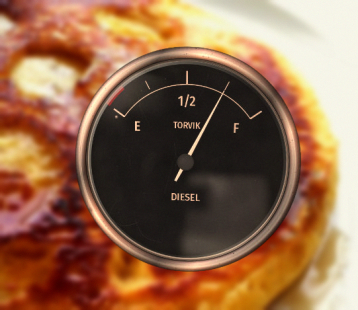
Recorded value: 0.75
